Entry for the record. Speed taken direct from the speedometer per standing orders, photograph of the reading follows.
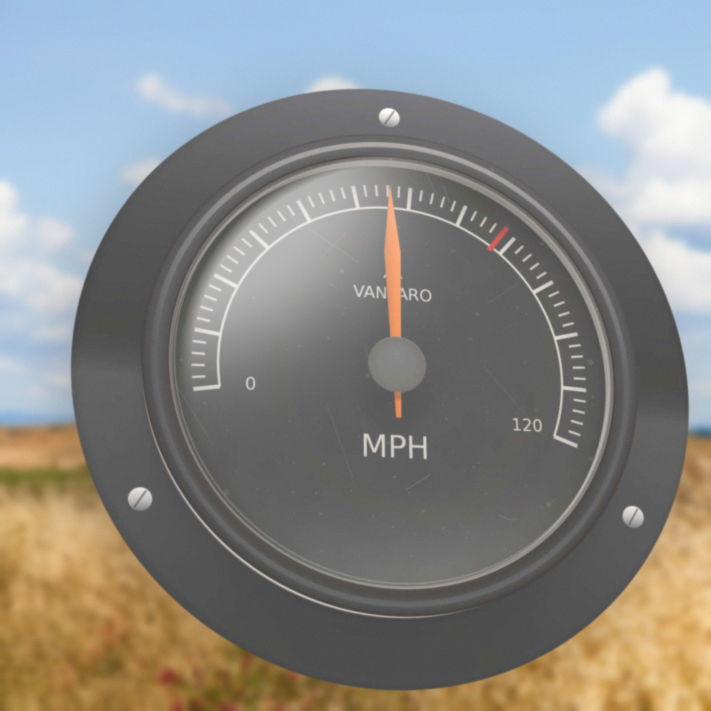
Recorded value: 56 mph
